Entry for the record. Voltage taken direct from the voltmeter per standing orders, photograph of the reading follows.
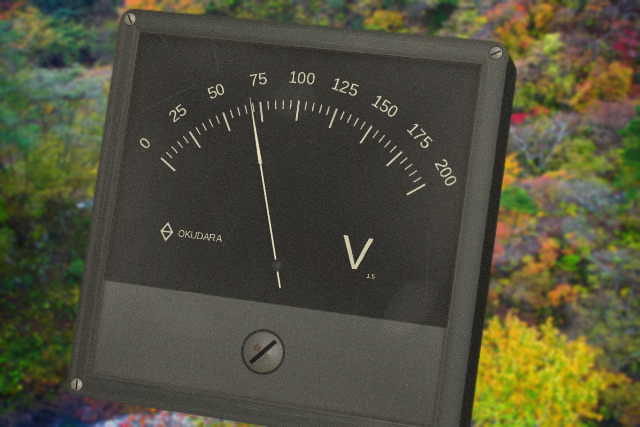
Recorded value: 70 V
